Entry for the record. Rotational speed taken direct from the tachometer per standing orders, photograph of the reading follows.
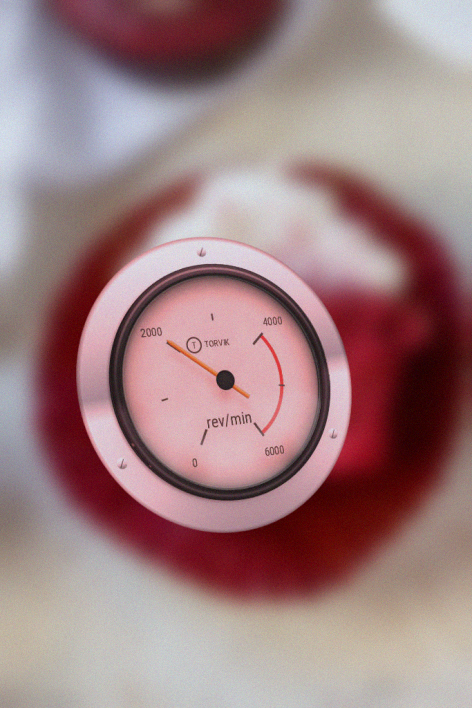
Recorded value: 2000 rpm
